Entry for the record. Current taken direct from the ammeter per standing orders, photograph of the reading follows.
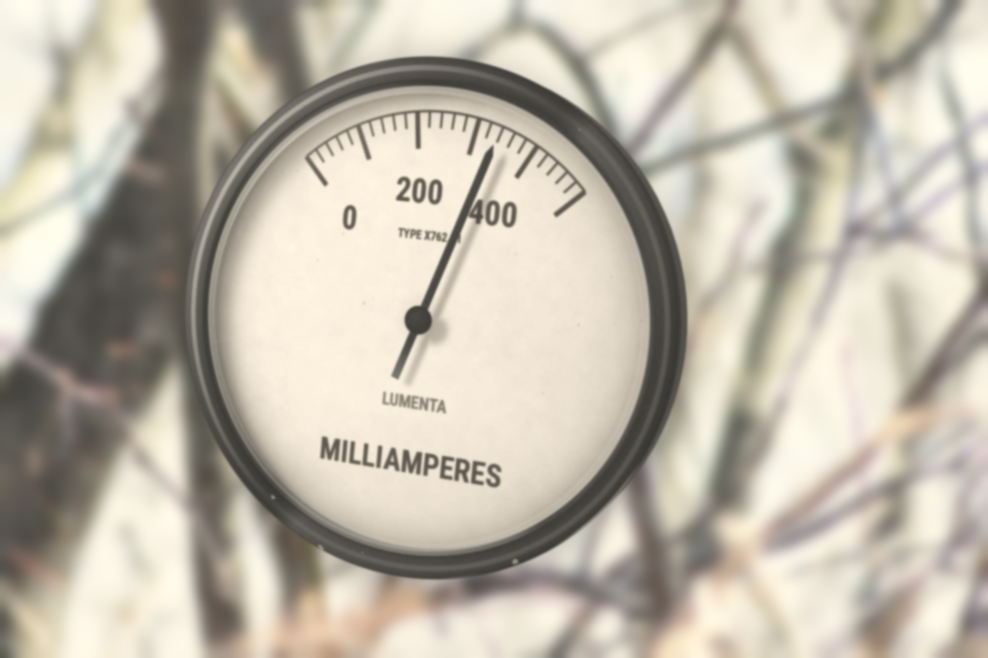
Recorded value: 340 mA
